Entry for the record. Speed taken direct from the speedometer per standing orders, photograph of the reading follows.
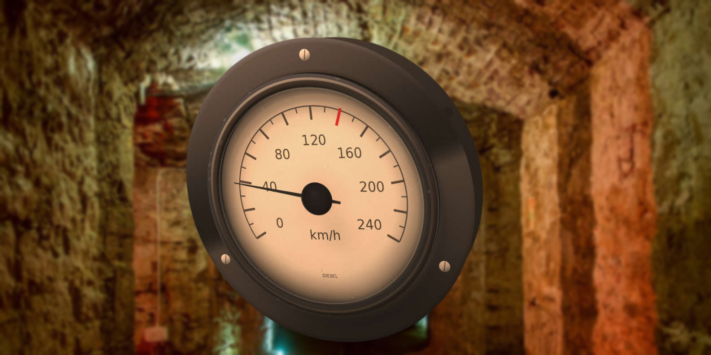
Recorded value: 40 km/h
